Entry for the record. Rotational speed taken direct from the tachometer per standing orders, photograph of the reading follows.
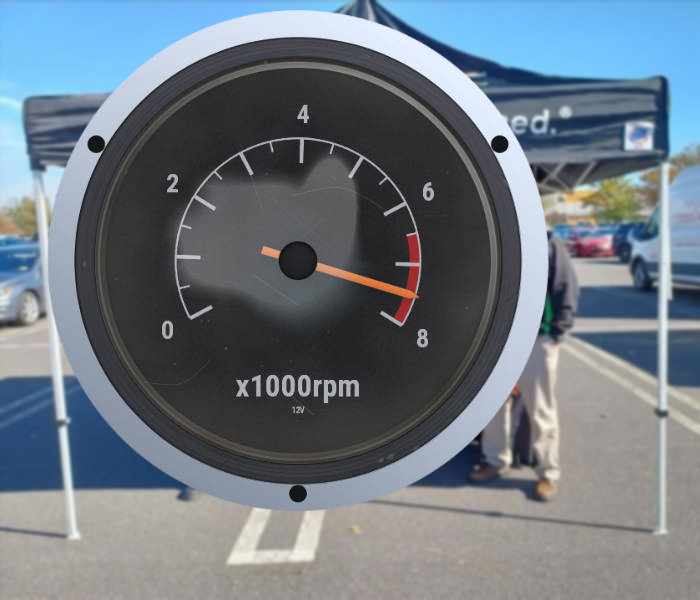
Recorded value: 7500 rpm
